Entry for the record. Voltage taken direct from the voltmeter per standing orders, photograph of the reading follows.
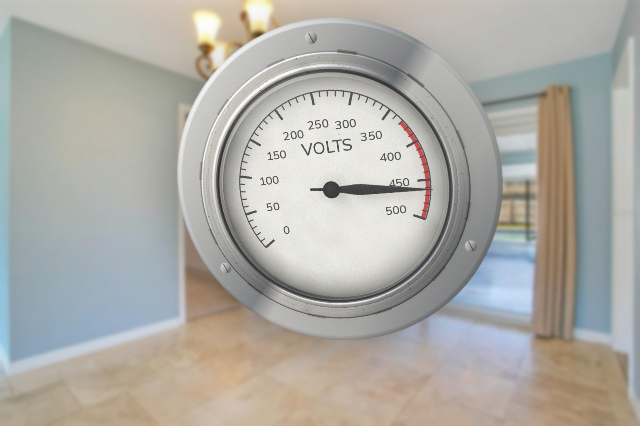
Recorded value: 460 V
